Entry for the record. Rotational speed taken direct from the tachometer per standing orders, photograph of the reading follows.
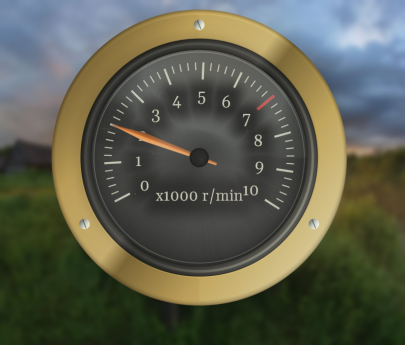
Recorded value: 2000 rpm
